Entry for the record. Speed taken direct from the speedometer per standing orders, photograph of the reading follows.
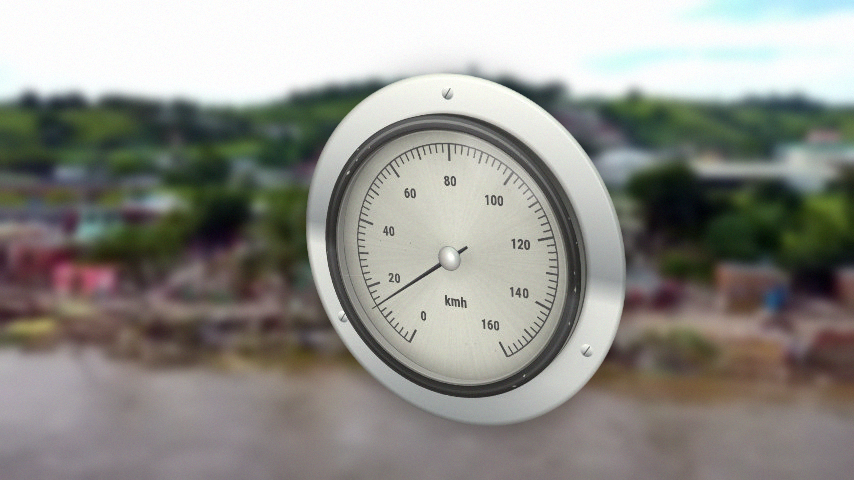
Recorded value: 14 km/h
